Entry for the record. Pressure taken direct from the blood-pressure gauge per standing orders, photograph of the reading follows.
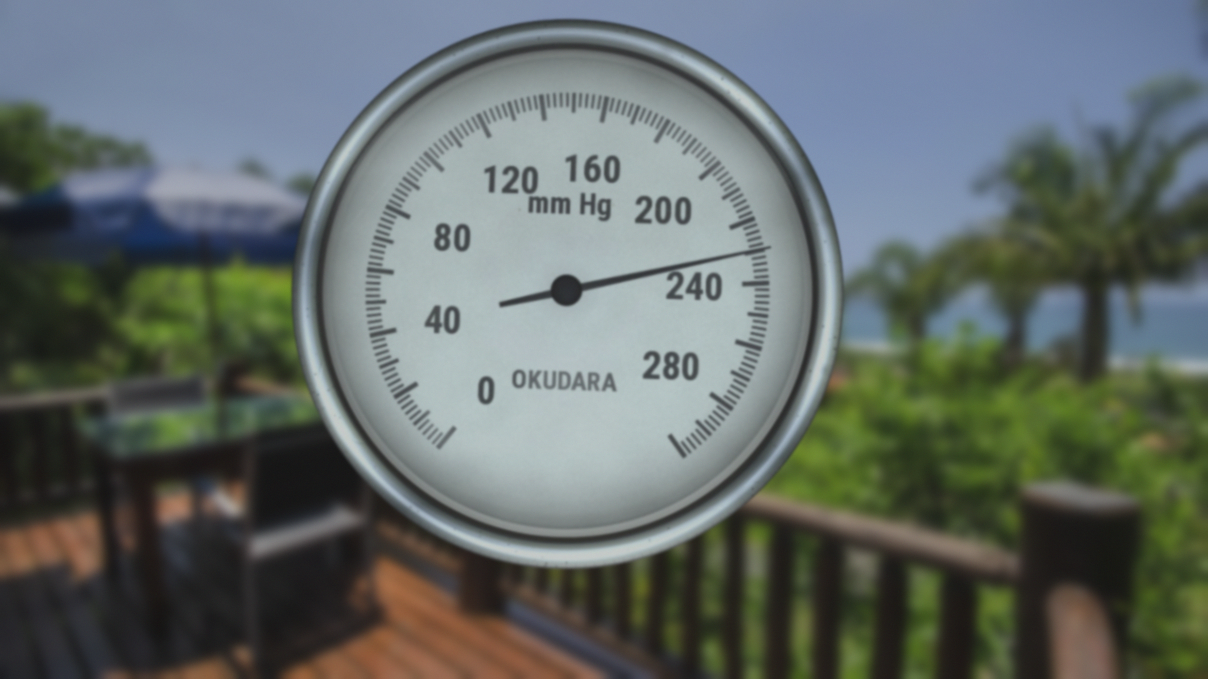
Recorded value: 230 mmHg
